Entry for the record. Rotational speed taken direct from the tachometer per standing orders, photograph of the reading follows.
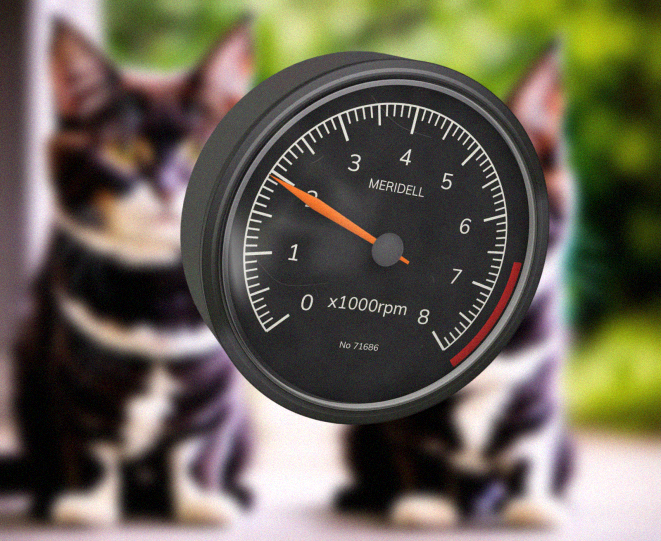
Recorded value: 1950 rpm
